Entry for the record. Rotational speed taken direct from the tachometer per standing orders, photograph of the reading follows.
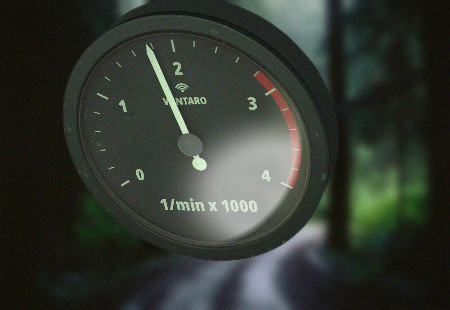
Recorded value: 1800 rpm
